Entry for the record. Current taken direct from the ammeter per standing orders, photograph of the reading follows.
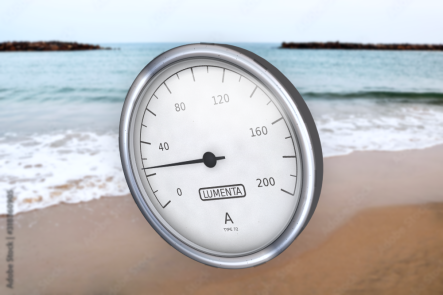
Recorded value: 25 A
